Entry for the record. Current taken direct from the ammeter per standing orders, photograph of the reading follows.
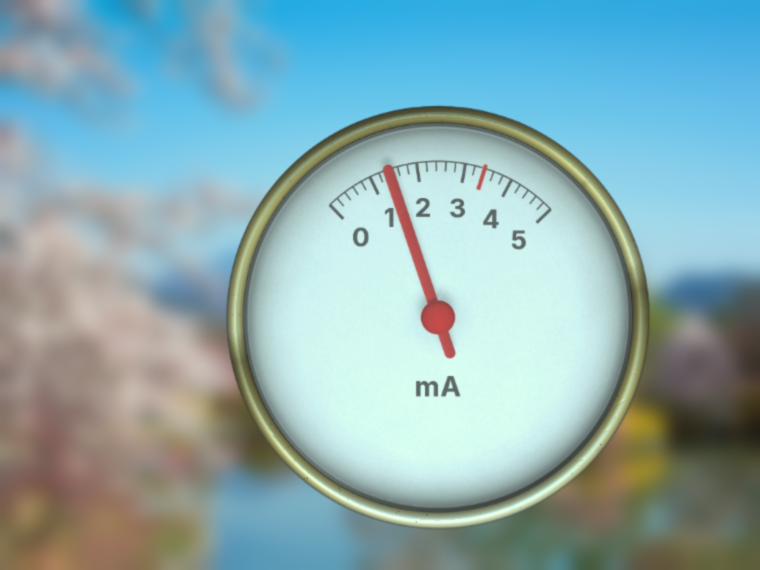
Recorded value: 1.4 mA
